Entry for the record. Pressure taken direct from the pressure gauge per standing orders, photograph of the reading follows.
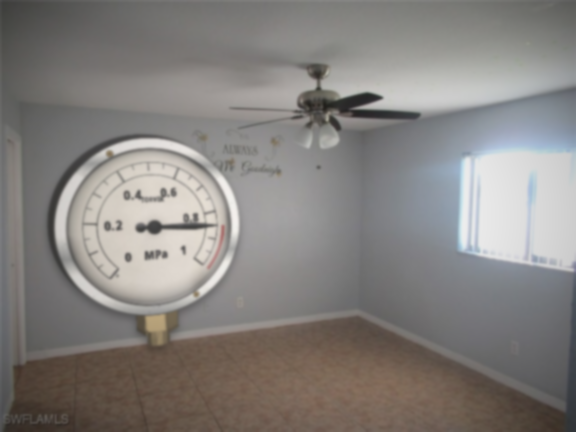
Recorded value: 0.85 MPa
